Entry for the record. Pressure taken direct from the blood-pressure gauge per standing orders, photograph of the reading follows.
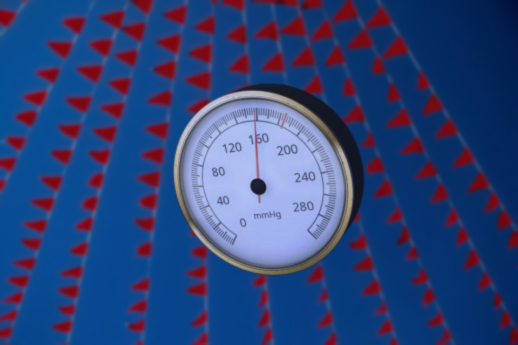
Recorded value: 160 mmHg
